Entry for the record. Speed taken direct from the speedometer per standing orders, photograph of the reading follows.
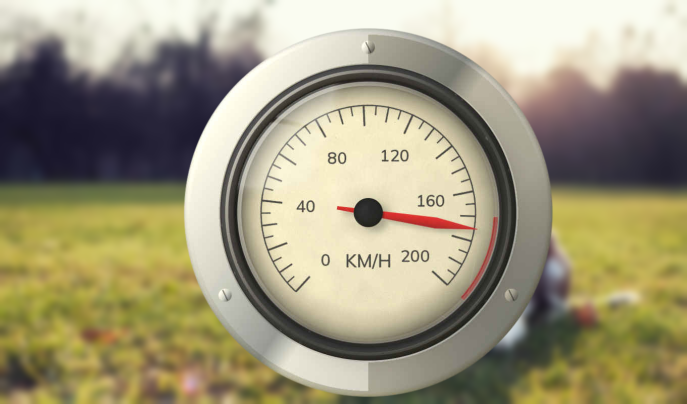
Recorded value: 175 km/h
